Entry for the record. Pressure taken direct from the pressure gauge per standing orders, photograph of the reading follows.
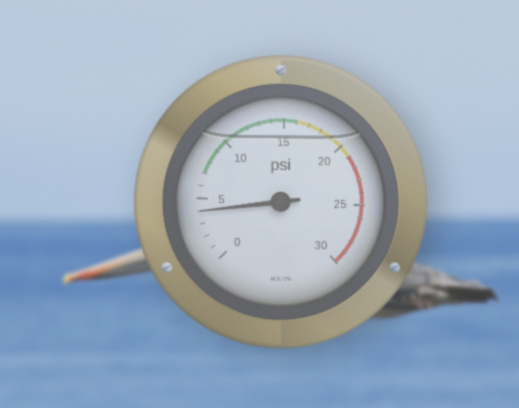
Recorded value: 4 psi
